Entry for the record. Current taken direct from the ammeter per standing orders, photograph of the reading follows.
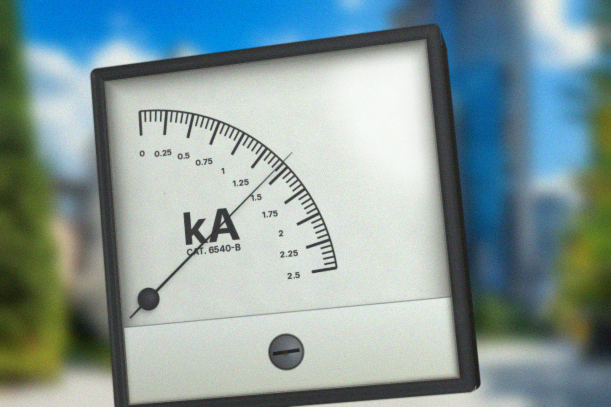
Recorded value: 1.45 kA
